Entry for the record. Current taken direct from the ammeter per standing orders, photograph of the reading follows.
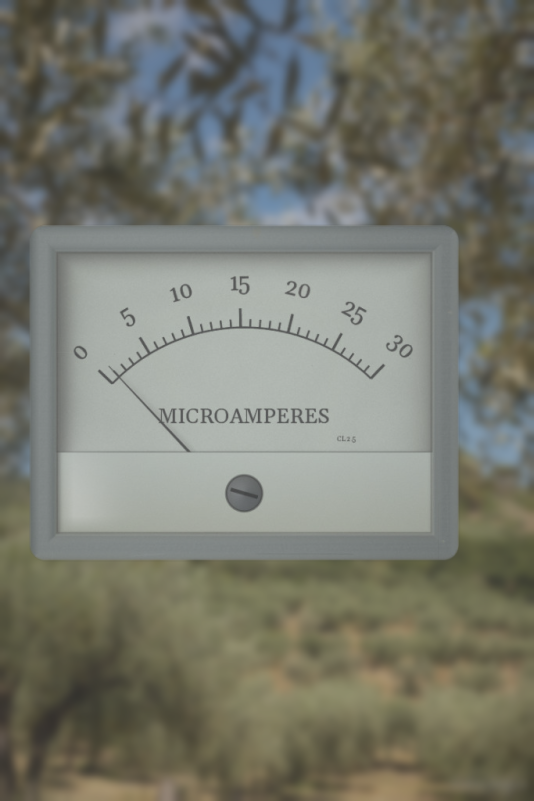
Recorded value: 1 µA
